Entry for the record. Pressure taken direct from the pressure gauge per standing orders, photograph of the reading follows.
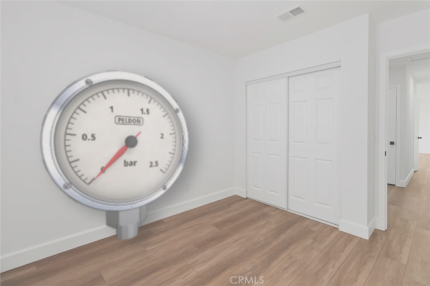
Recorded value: 0 bar
